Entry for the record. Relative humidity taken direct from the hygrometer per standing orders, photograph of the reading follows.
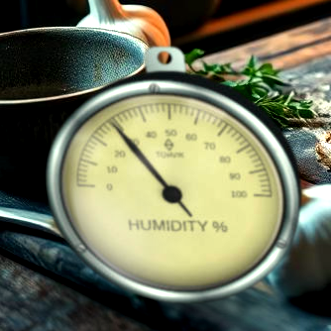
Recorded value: 30 %
